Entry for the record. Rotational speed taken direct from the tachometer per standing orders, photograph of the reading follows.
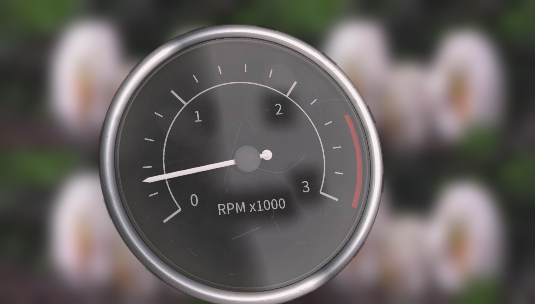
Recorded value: 300 rpm
